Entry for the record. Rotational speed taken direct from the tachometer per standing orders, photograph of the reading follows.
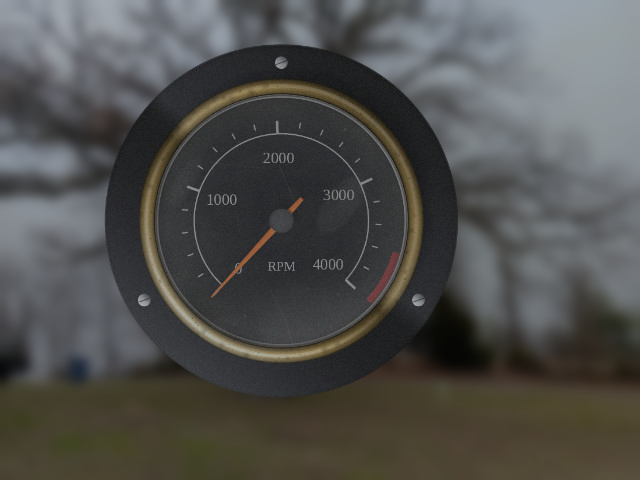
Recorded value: 0 rpm
